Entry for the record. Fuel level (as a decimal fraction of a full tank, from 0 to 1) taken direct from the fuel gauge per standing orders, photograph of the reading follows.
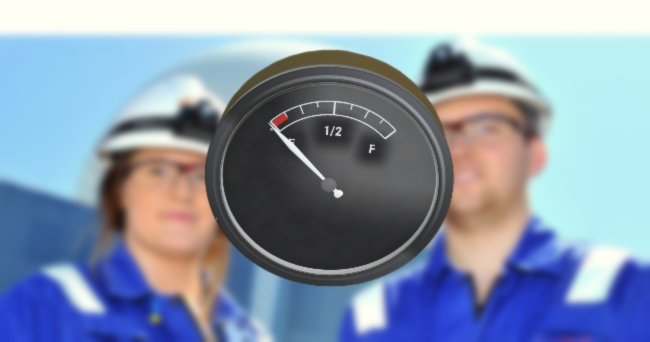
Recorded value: 0
